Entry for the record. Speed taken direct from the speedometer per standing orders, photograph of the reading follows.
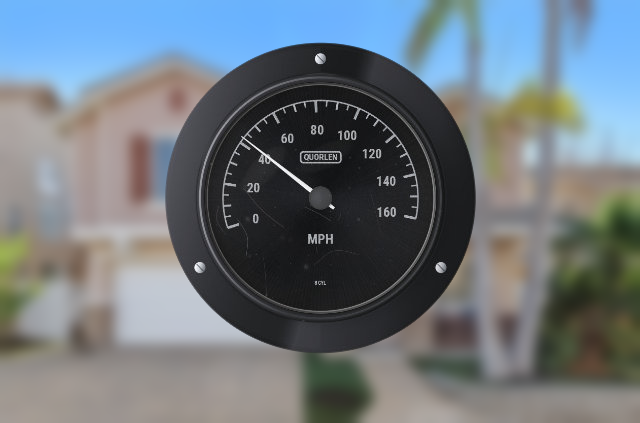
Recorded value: 42.5 mph
